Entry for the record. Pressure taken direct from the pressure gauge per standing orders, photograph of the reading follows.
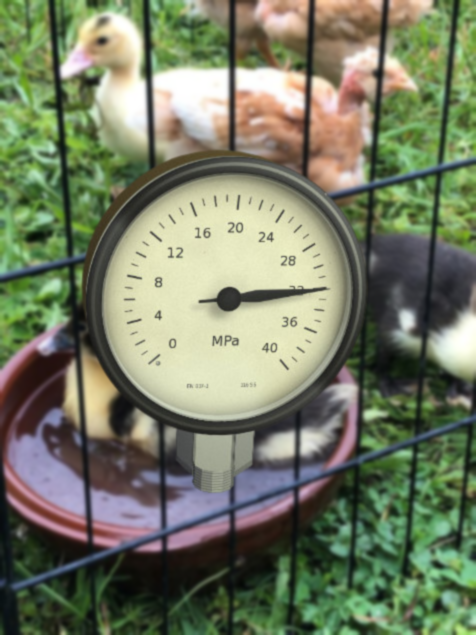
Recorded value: 32 MPa
